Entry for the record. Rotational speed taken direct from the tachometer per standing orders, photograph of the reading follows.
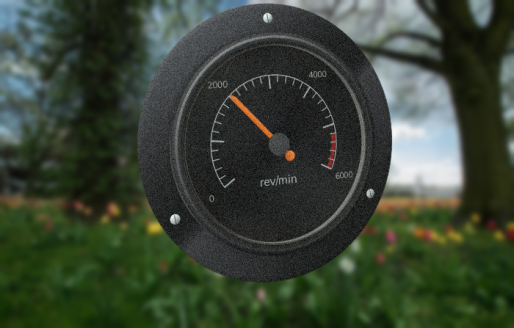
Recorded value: 2000 rpm
